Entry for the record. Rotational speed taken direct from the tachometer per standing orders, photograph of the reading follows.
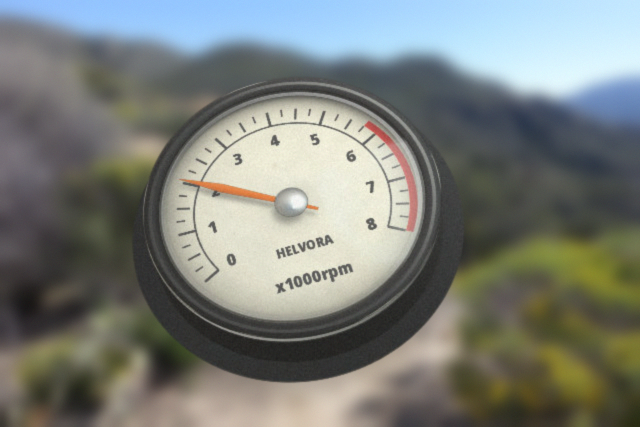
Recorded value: 2000 rpm
